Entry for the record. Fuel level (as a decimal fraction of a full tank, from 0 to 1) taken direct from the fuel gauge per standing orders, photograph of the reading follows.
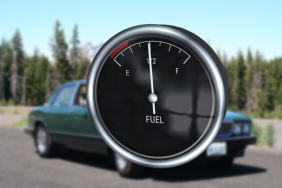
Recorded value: 0.5
